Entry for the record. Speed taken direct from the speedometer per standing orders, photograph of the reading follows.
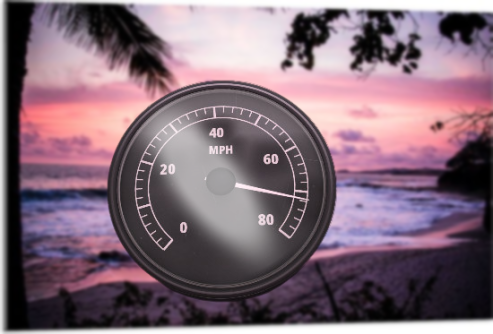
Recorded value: 72 mph
